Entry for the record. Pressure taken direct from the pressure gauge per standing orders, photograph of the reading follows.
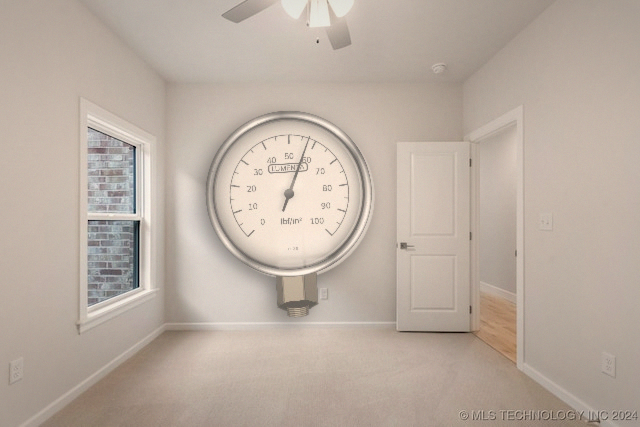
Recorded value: 57.5 psi
